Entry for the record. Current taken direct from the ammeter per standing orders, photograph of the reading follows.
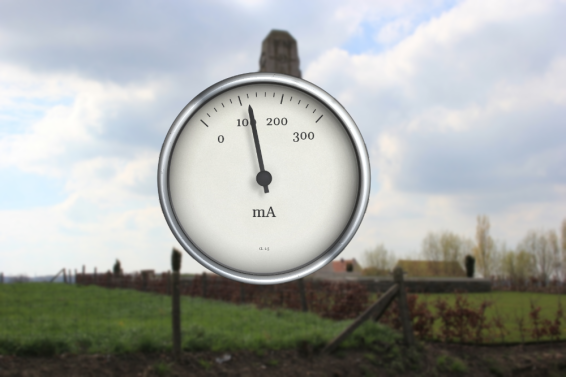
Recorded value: 120 mA
